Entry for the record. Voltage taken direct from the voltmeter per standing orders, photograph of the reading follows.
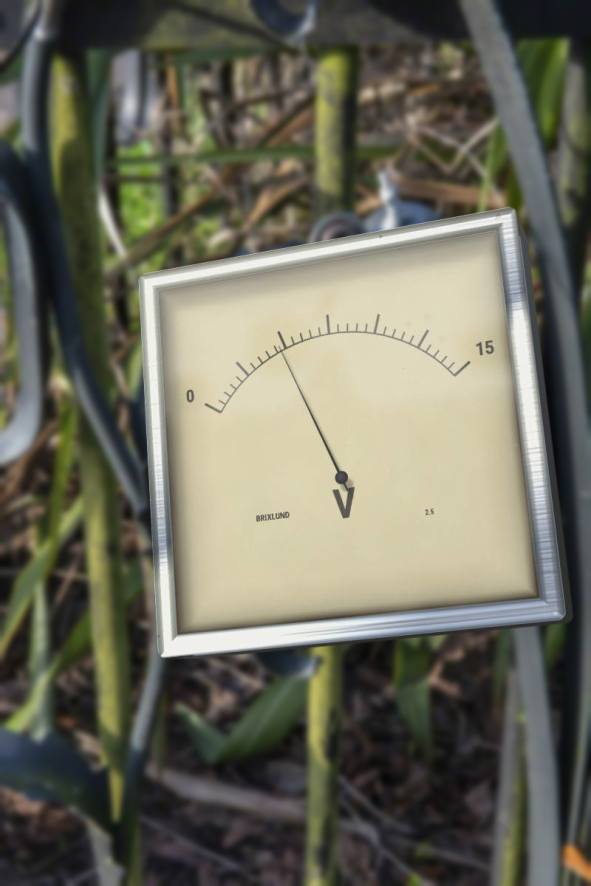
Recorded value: 4.75 V
